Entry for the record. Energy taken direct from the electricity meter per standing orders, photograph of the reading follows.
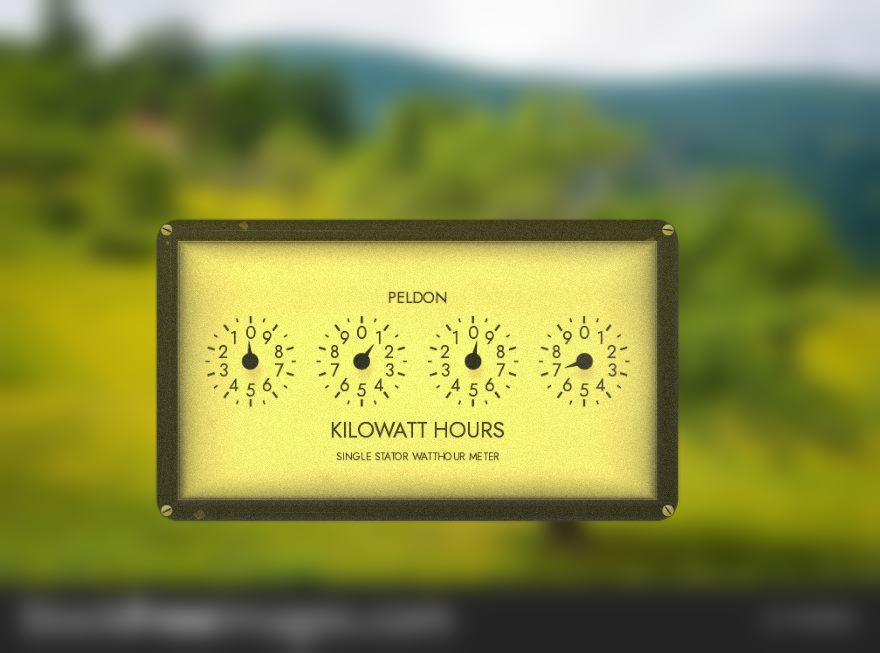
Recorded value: 97 kWh
